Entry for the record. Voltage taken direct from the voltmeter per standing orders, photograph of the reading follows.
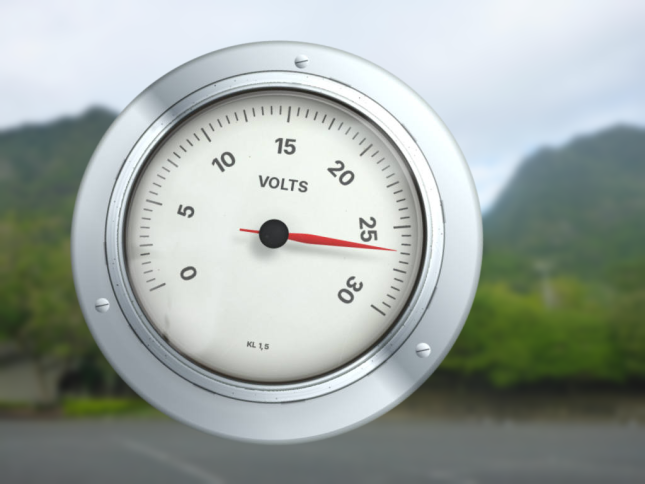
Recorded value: 26.5 V
